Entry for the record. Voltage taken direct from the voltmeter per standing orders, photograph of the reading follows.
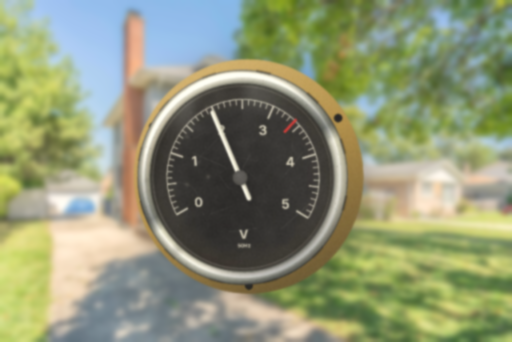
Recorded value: 2 V
